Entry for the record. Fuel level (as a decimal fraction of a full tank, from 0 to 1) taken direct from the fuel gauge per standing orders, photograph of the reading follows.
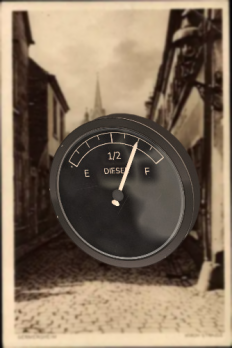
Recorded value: 0.75
